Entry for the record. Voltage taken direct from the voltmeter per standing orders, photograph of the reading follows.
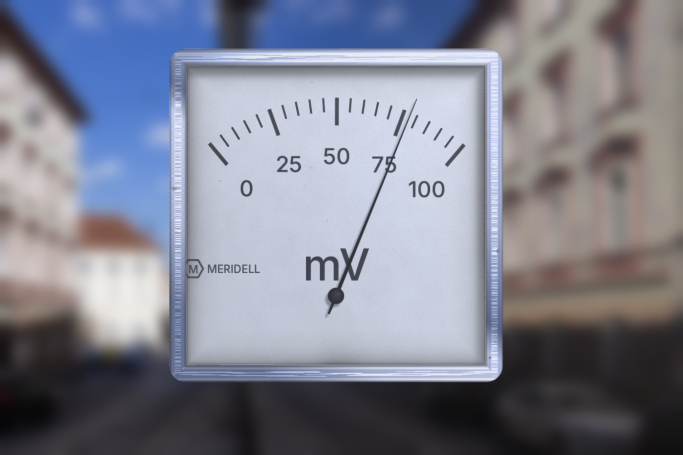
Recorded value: 77.5 mV
